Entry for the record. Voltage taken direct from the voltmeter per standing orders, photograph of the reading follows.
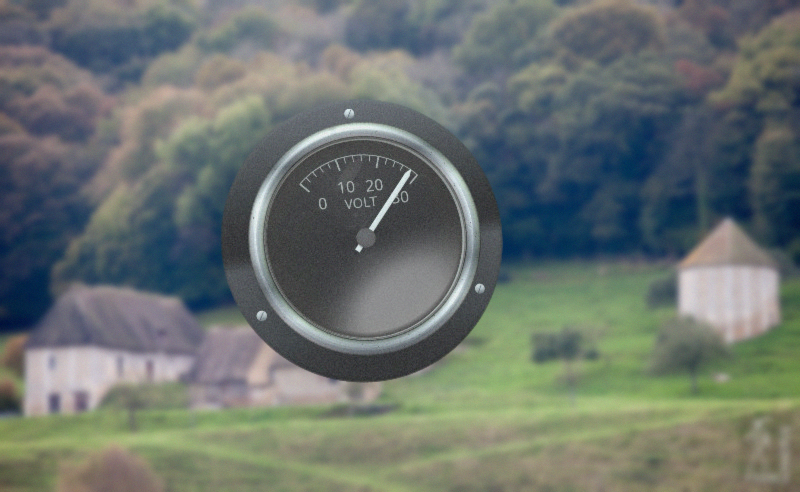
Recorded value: 28 V
